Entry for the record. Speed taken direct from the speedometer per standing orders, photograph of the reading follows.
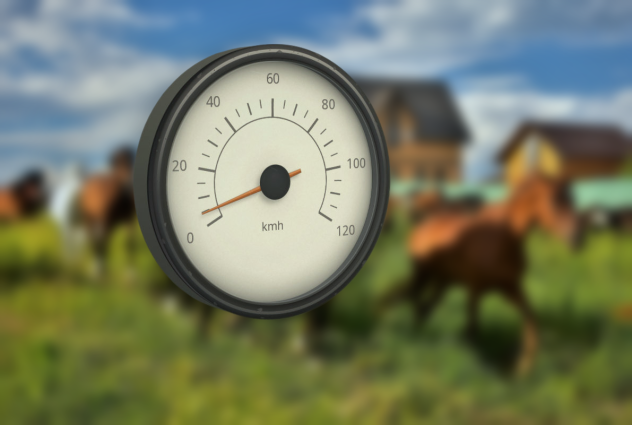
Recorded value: 5 km/h
